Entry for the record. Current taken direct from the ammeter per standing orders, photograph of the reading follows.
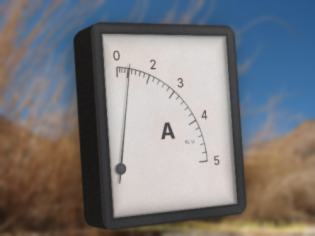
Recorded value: 1 A
